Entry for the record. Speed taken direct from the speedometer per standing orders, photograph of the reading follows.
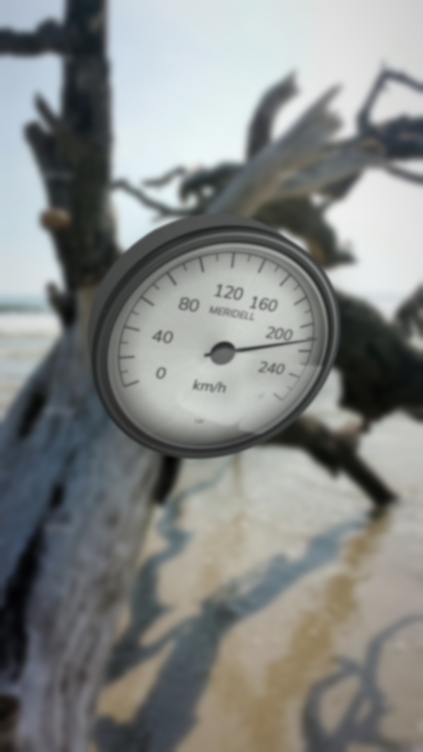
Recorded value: 210 km/h
